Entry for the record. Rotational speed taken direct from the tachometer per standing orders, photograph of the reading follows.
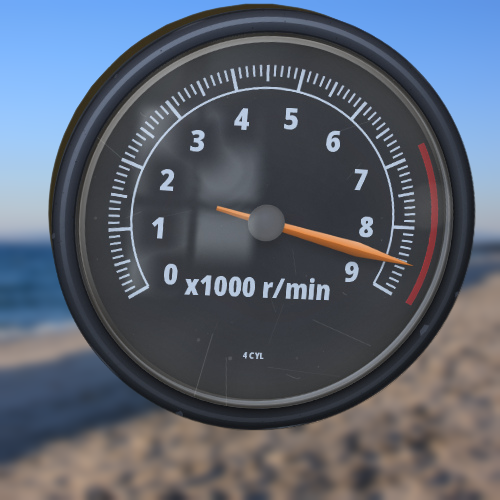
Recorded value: 8500 rpm
